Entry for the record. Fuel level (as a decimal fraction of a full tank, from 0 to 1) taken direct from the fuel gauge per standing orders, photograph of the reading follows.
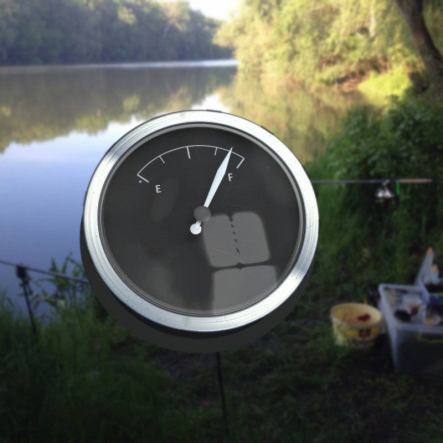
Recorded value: 0.875
